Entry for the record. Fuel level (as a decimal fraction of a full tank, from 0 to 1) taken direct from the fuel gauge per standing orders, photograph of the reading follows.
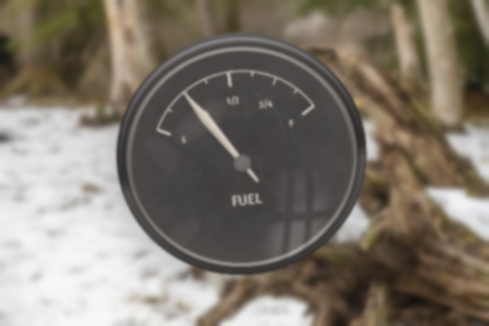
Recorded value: 0.25
